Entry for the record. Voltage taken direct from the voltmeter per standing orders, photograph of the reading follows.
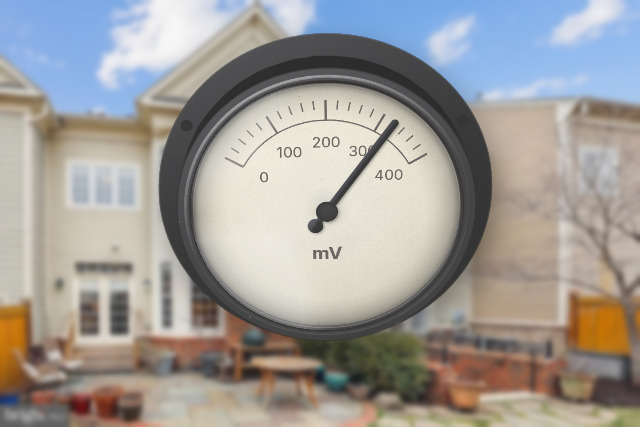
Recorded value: 320 mV
